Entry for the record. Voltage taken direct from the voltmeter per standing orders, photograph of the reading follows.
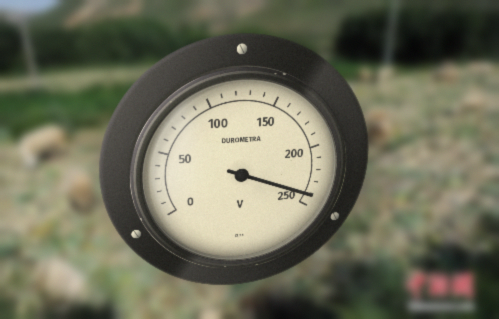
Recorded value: 240 V
